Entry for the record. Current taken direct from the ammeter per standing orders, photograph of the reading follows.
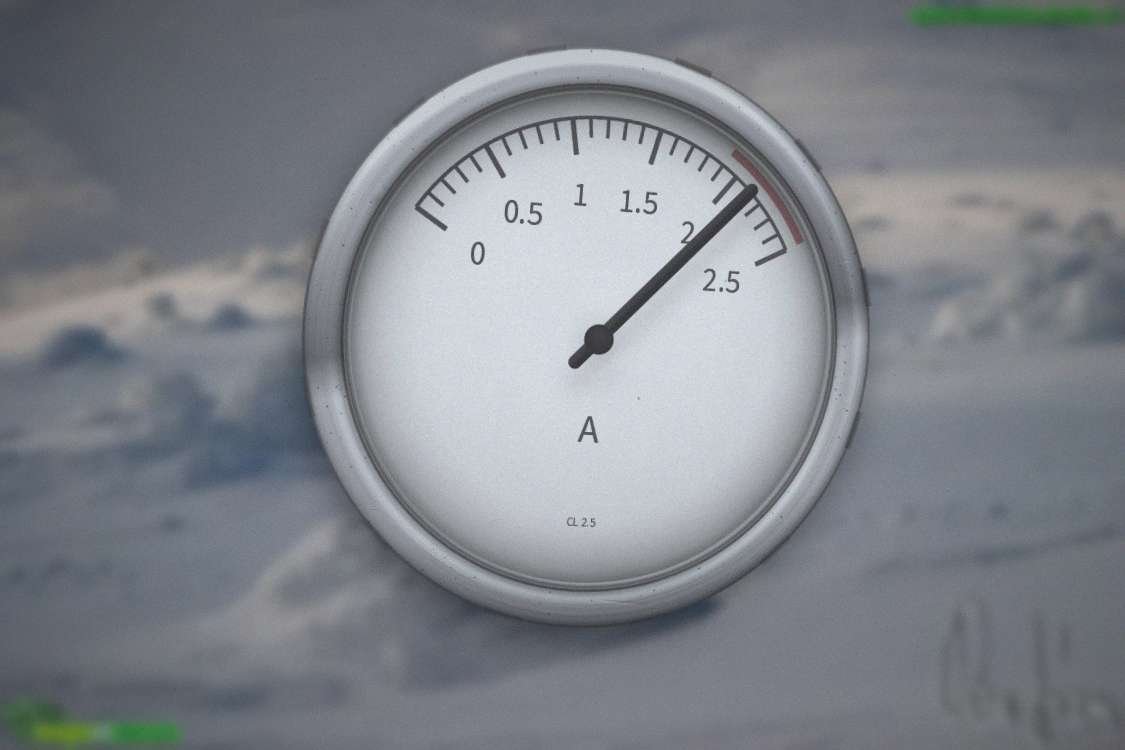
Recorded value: 2.1 A
